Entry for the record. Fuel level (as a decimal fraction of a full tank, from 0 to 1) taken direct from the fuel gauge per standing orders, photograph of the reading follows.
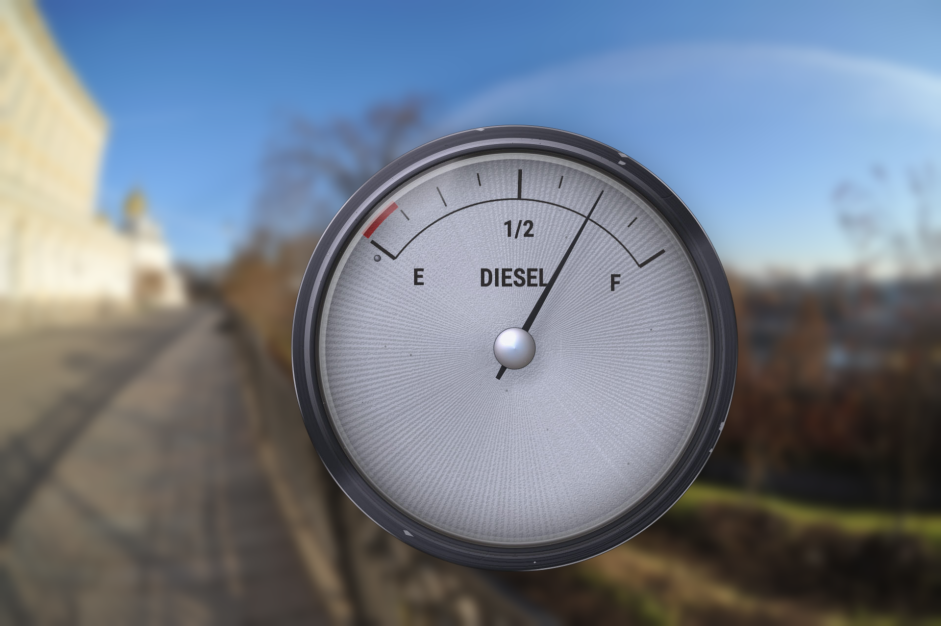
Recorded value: 0.75
